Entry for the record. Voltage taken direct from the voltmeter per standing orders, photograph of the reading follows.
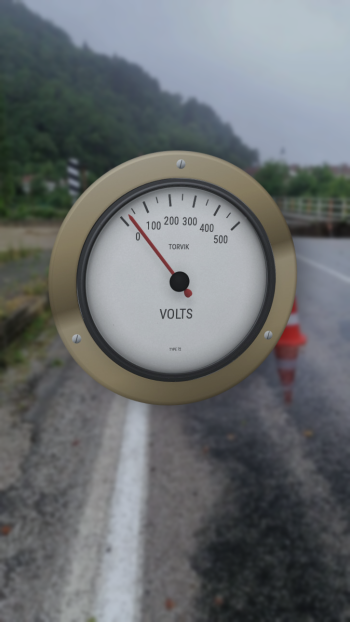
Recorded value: 25 V
